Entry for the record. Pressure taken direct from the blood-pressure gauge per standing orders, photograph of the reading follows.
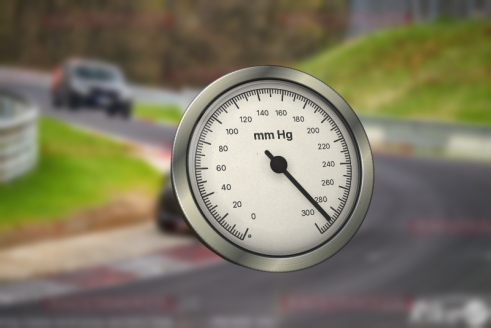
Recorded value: 290 mmHg
